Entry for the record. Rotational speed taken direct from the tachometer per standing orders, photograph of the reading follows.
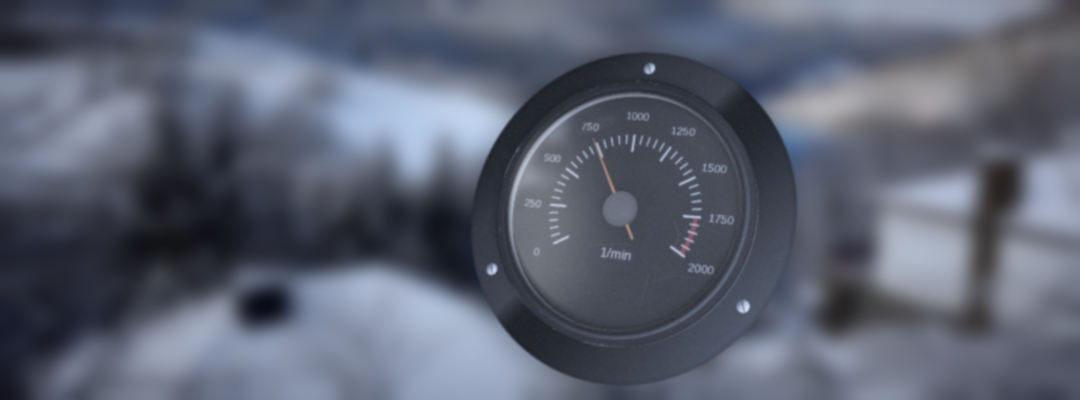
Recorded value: 750 rpm
